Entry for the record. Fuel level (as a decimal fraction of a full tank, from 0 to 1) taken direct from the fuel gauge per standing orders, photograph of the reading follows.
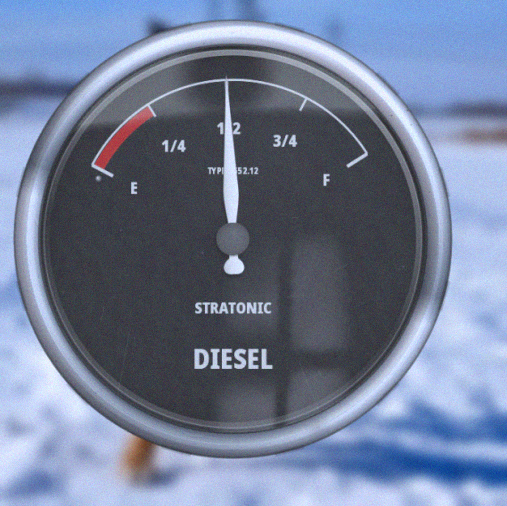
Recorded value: 0.5
